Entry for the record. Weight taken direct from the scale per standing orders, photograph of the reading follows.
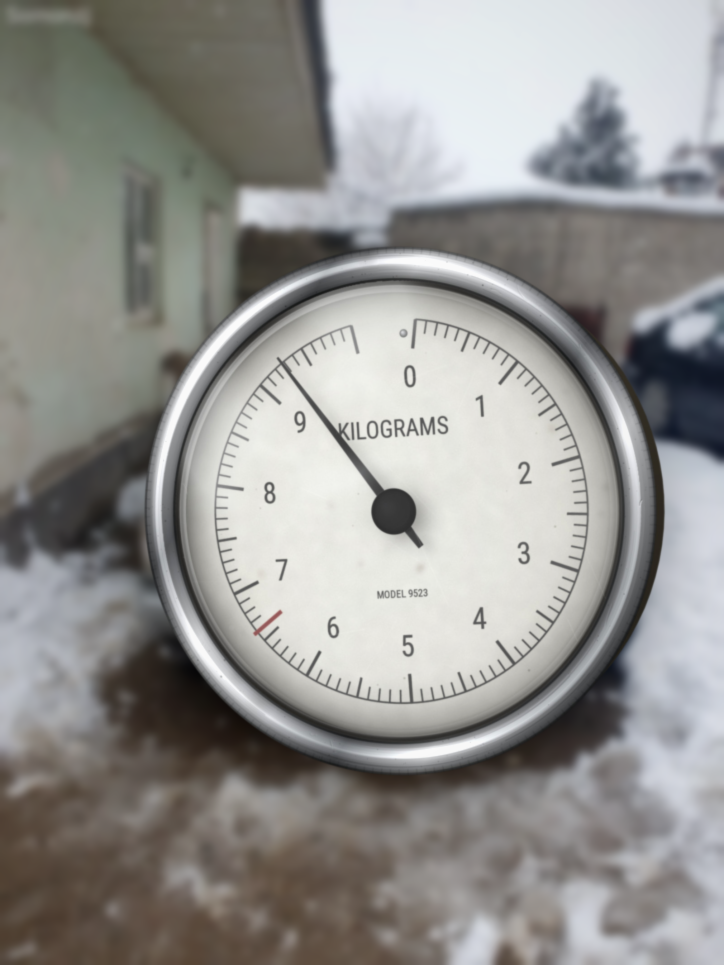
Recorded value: 9.3 kg
